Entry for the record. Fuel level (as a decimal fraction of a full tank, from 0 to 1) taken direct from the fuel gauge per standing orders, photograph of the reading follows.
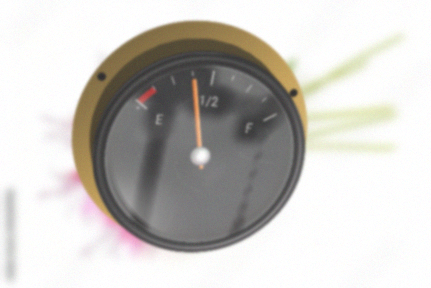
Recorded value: 0.375
